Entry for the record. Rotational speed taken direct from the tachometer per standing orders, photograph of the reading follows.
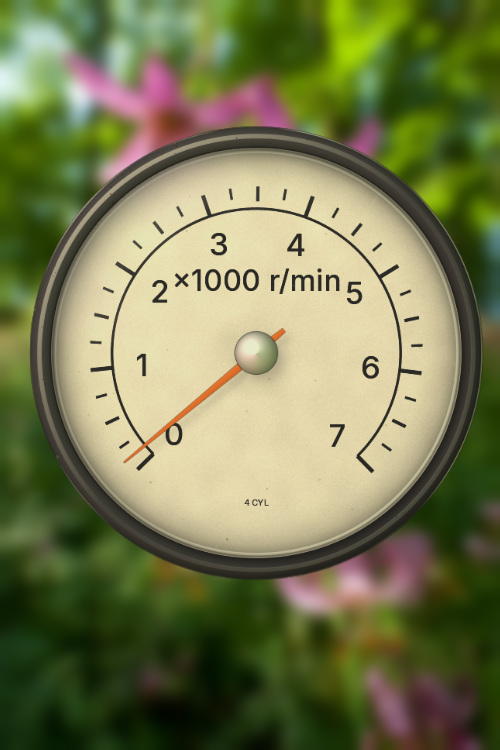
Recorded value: 125 rpm
